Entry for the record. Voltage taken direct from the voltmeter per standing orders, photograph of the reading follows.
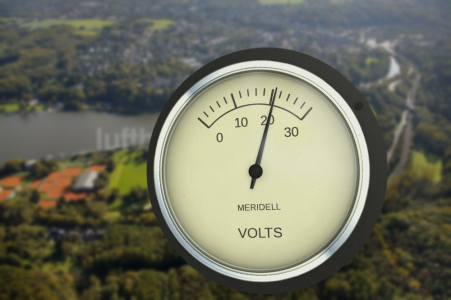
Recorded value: 21 V
